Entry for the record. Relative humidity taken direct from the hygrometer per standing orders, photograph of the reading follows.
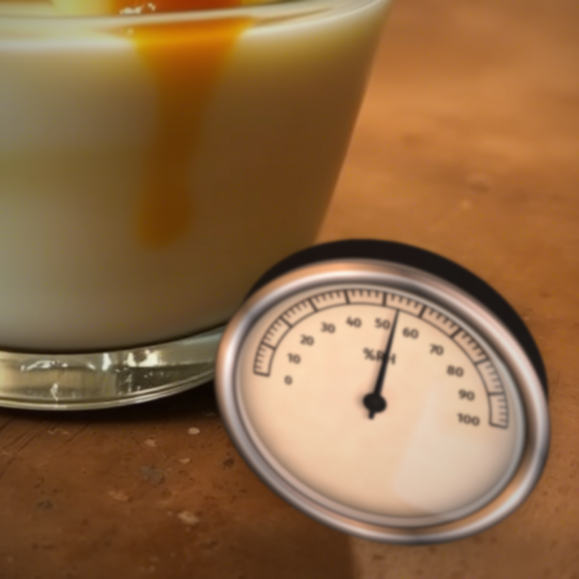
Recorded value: 54 %
